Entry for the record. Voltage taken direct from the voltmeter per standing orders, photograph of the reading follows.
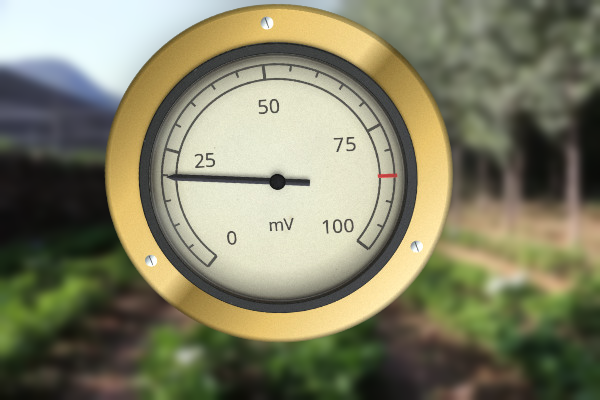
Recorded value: 20 mV
